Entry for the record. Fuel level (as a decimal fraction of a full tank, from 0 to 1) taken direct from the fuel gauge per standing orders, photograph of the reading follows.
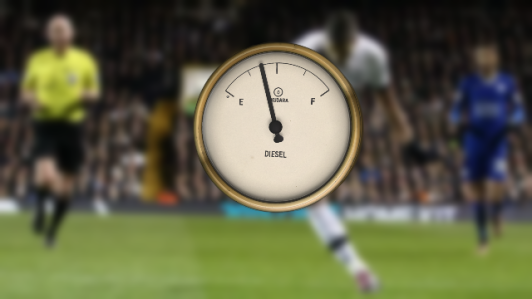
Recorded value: 0.375
